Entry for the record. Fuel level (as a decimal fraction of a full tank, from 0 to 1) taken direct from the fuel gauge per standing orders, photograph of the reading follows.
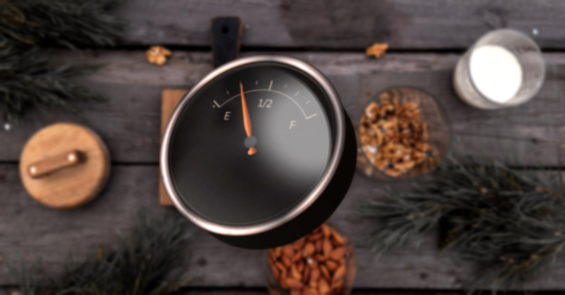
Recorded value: 0.25
